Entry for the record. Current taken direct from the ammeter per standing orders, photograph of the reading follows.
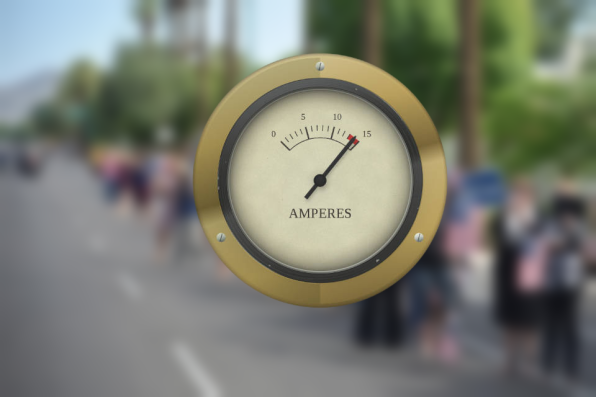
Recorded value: 14 A
